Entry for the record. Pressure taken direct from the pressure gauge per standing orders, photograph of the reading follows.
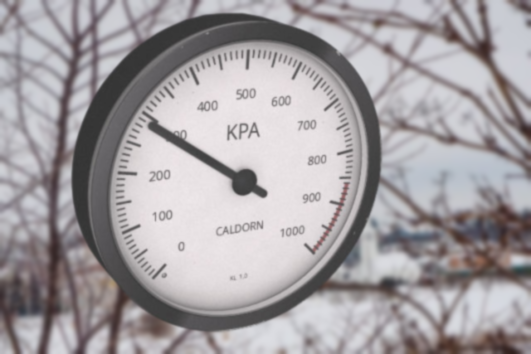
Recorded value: 290 kPa
